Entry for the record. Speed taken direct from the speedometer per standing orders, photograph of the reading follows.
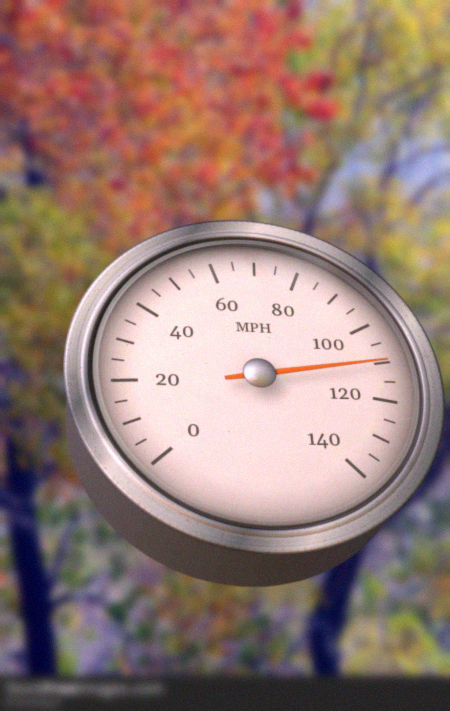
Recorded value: 110 mph
